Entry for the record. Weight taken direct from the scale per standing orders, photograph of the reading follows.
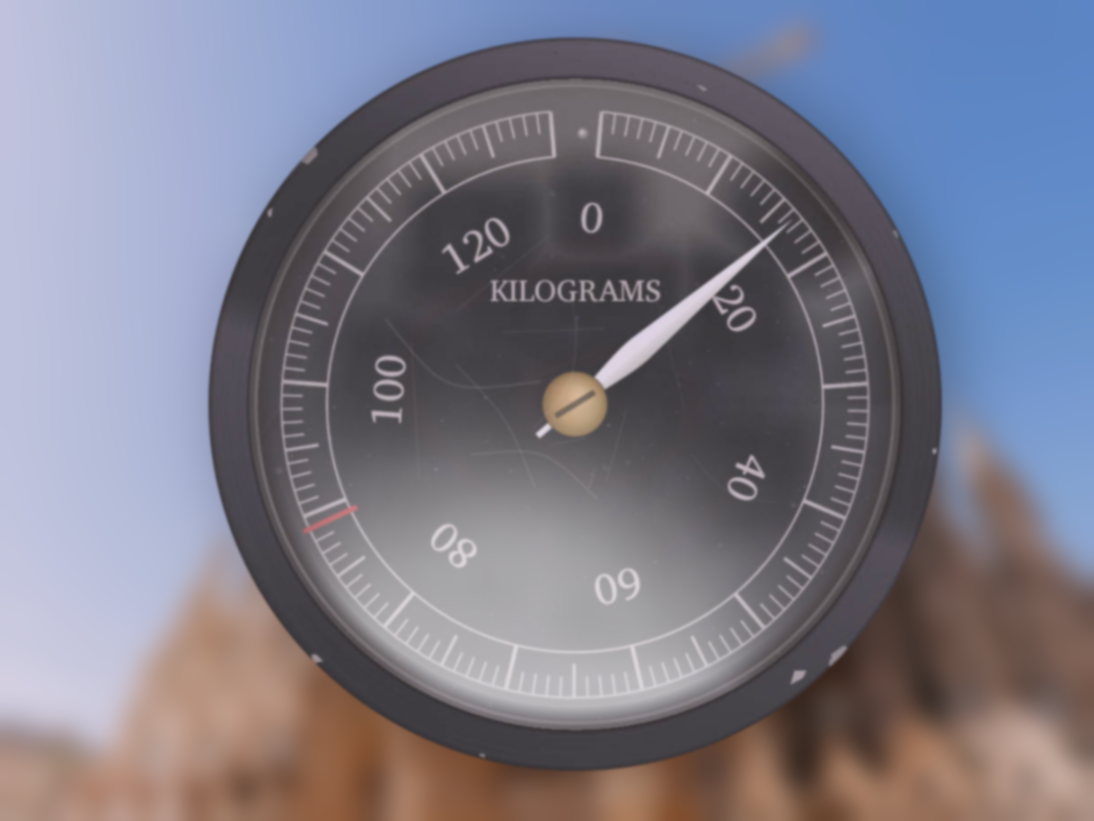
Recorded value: 16.5 kg
